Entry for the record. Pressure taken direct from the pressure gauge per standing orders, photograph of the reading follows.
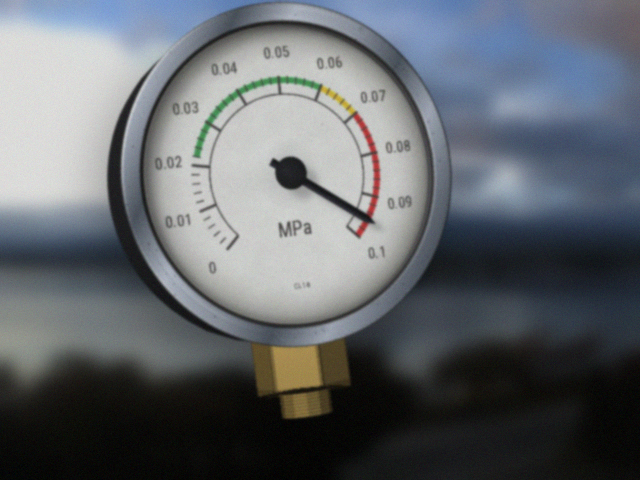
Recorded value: 0.096 MPa
